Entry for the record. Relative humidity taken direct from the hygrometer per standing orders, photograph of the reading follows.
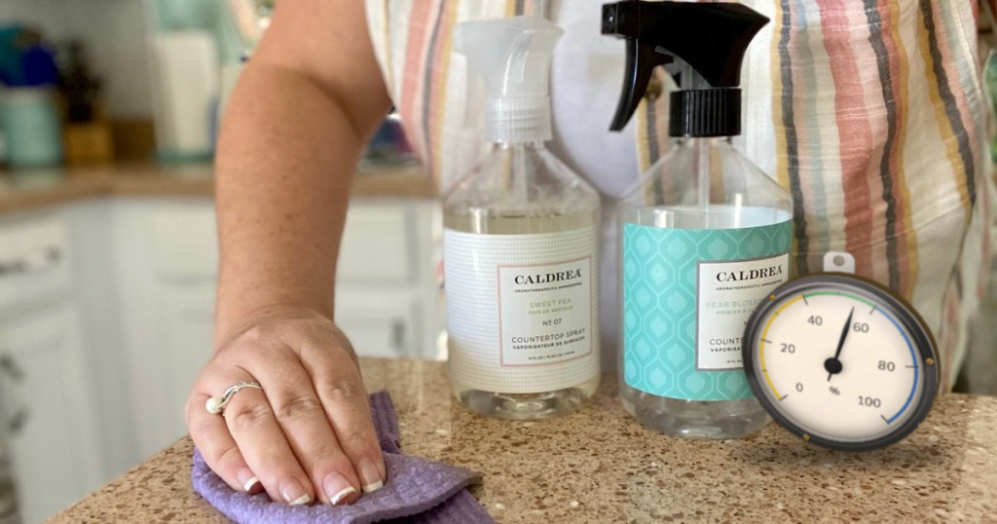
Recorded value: 55 %
